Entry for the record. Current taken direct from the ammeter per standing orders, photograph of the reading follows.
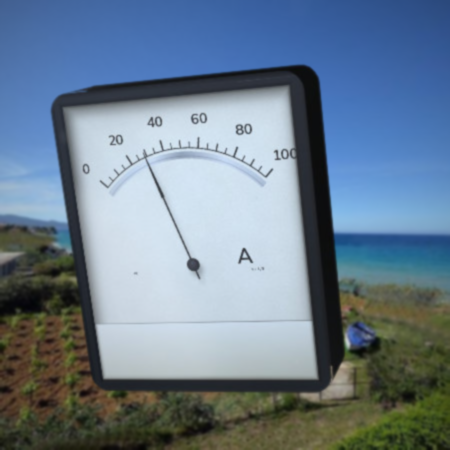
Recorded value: 30 A
